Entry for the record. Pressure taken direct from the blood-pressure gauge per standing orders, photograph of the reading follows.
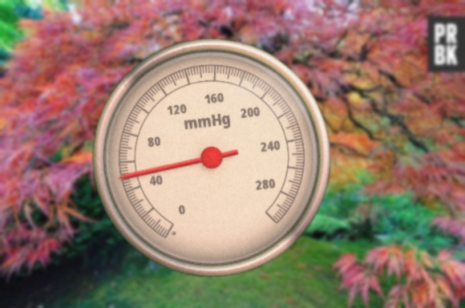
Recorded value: 50 mmHg
